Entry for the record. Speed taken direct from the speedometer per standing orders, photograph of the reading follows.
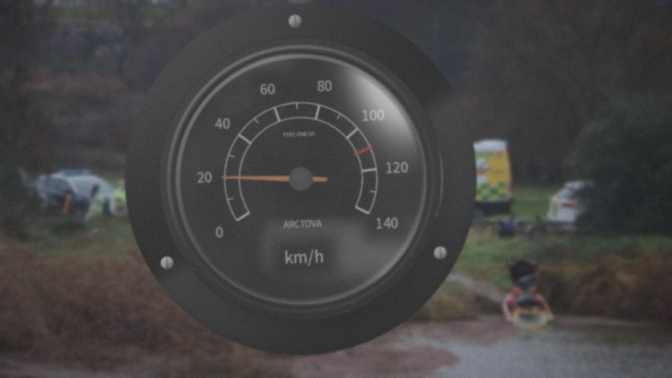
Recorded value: 20 km/h
